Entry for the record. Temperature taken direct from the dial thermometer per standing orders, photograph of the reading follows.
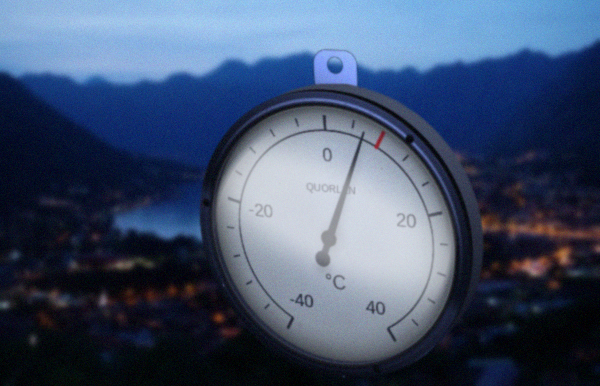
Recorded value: 6 °C
